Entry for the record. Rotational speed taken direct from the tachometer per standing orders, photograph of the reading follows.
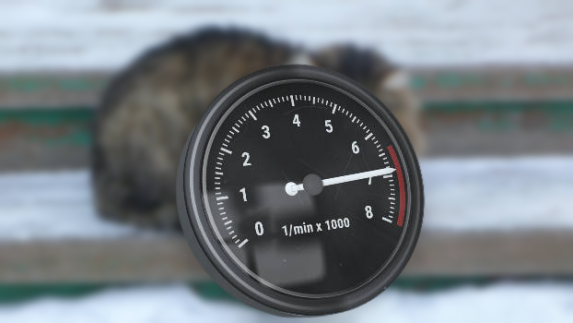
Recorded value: 6900 rpm
